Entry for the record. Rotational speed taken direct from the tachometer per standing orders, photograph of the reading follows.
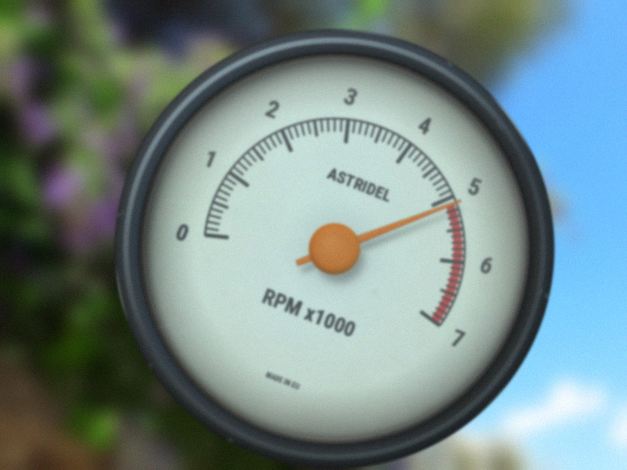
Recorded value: 5100 rpm
